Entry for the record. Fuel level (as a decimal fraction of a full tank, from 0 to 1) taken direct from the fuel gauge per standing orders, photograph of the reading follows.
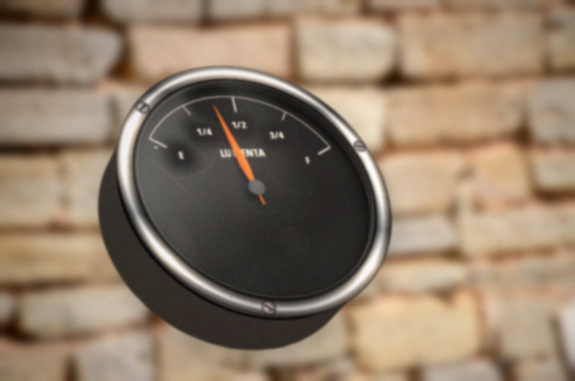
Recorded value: 0.375
